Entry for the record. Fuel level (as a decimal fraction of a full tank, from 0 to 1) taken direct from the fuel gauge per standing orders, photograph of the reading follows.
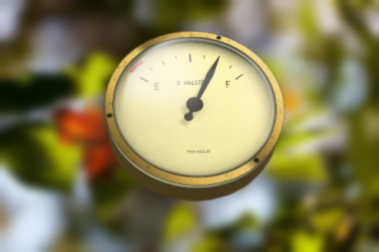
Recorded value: 0.75
